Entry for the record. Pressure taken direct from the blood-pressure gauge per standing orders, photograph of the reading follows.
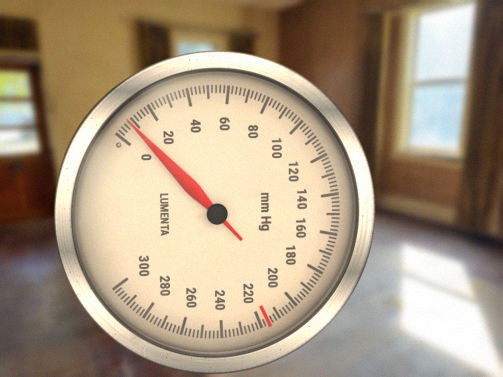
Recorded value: 8 mmHg
